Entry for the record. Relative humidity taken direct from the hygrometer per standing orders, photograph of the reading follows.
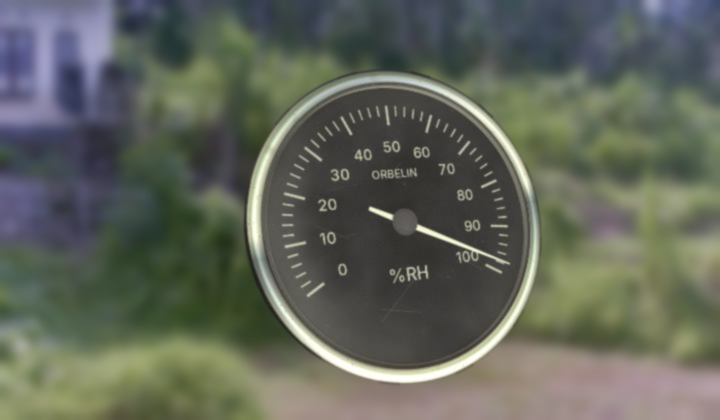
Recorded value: 98 %
